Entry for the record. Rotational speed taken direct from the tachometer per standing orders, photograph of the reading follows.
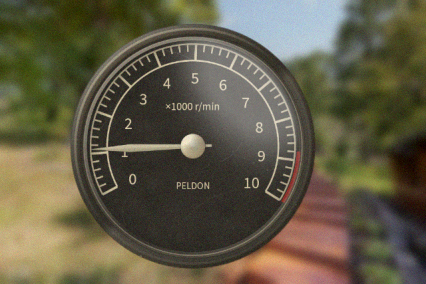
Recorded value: 1100 rpm
